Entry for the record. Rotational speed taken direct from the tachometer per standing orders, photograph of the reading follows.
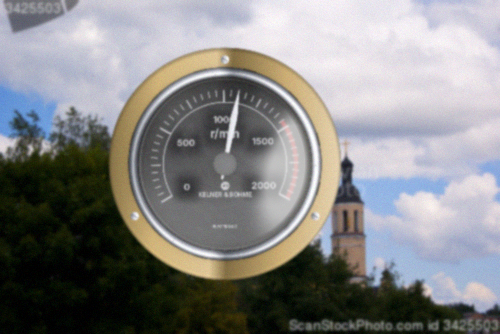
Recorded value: 1100 rpm
